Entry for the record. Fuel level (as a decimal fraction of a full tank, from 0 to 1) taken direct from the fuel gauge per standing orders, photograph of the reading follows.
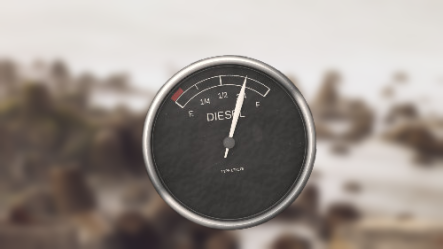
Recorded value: 0.75
